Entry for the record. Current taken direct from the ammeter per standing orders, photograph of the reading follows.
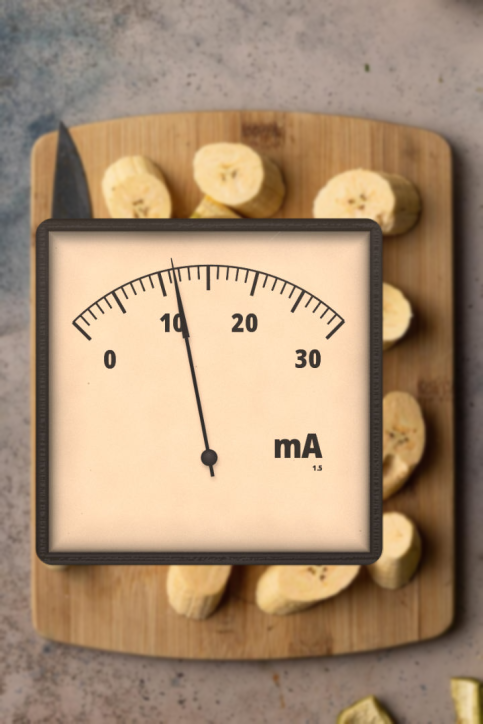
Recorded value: 11.5 mA
